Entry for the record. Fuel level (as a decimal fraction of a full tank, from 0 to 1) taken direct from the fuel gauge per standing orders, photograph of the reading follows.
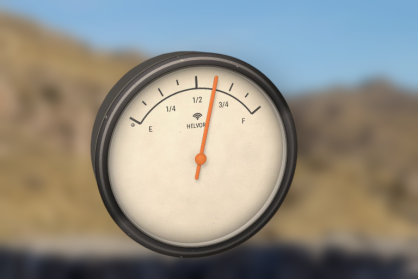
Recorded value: 0.625
